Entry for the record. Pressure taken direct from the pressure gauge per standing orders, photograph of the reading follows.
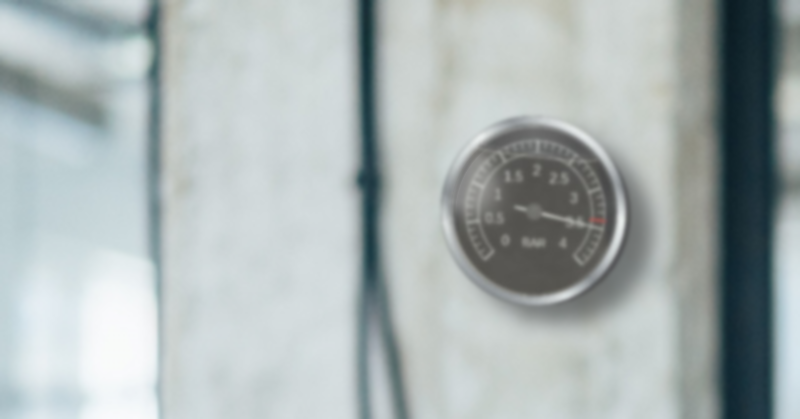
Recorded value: 3.5 bar
